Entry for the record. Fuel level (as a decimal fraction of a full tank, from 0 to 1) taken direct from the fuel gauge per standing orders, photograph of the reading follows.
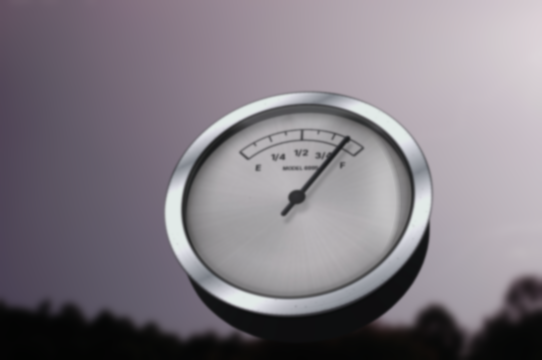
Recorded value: 0.875
